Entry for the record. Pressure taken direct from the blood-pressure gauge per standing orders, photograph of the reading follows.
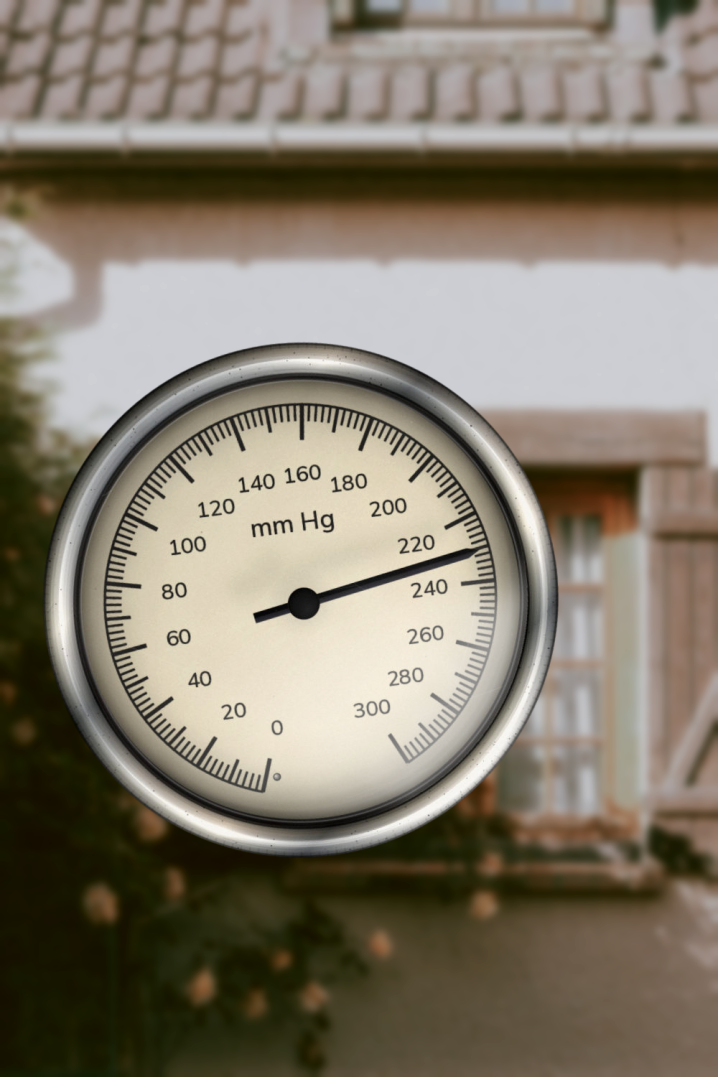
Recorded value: 230 mmHg
